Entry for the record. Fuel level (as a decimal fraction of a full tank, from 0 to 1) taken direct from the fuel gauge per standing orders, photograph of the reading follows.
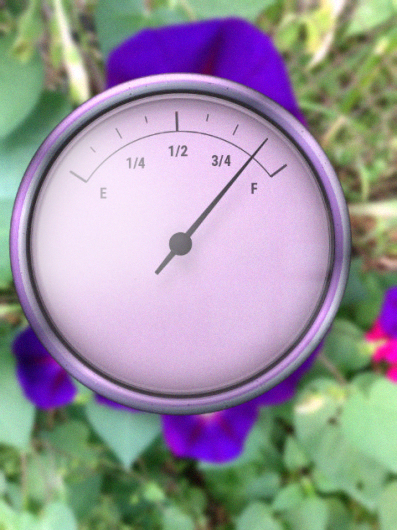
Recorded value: 0.875
